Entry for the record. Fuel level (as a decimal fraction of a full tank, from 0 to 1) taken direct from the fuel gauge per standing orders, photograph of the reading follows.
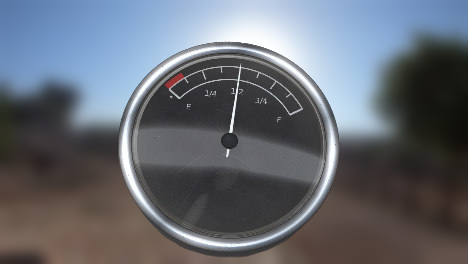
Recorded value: 0.5
